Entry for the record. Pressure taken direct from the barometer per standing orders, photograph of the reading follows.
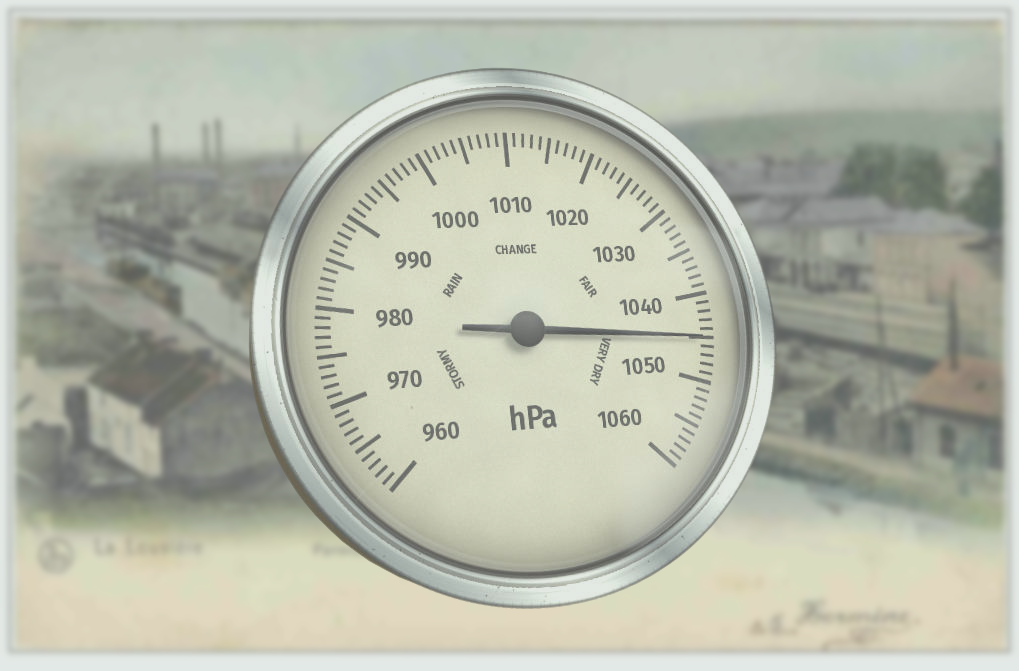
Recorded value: 1045 hPa
